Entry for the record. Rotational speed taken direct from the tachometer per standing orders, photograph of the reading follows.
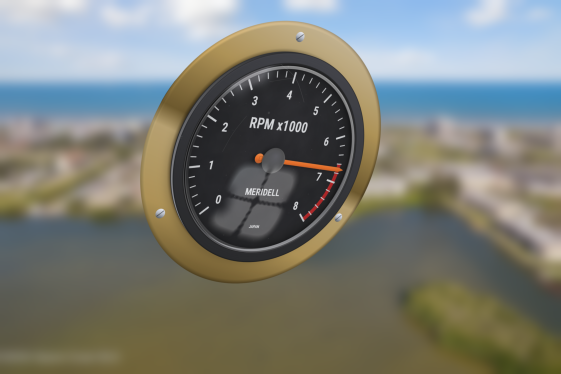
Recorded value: 6700 rpm
